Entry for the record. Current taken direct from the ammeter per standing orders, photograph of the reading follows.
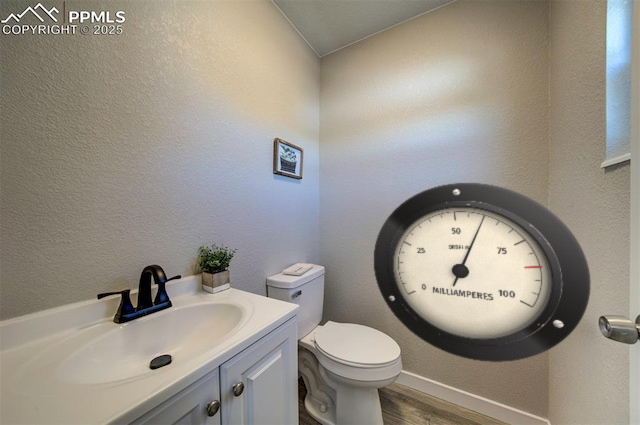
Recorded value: 60 mA
